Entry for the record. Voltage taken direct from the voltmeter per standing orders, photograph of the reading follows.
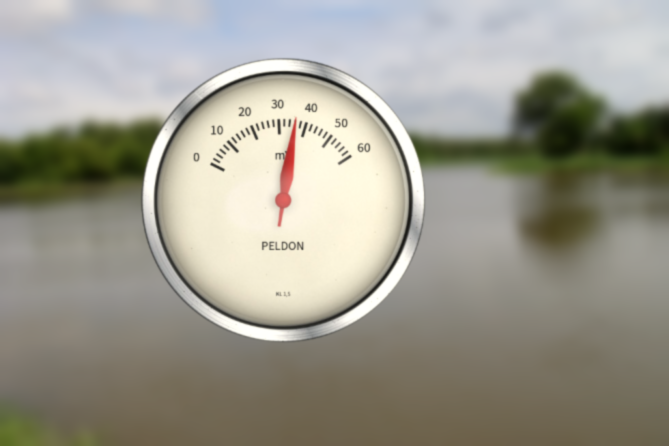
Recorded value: 36 mV
